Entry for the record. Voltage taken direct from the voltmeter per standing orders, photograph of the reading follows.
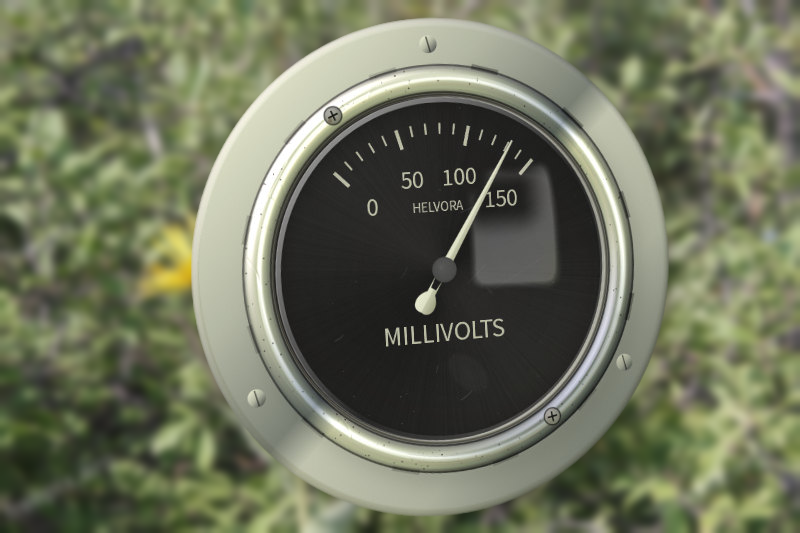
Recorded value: 130 mV
